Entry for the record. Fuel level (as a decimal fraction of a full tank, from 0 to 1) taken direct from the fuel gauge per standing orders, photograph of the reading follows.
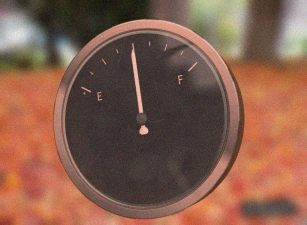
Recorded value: 0.5
